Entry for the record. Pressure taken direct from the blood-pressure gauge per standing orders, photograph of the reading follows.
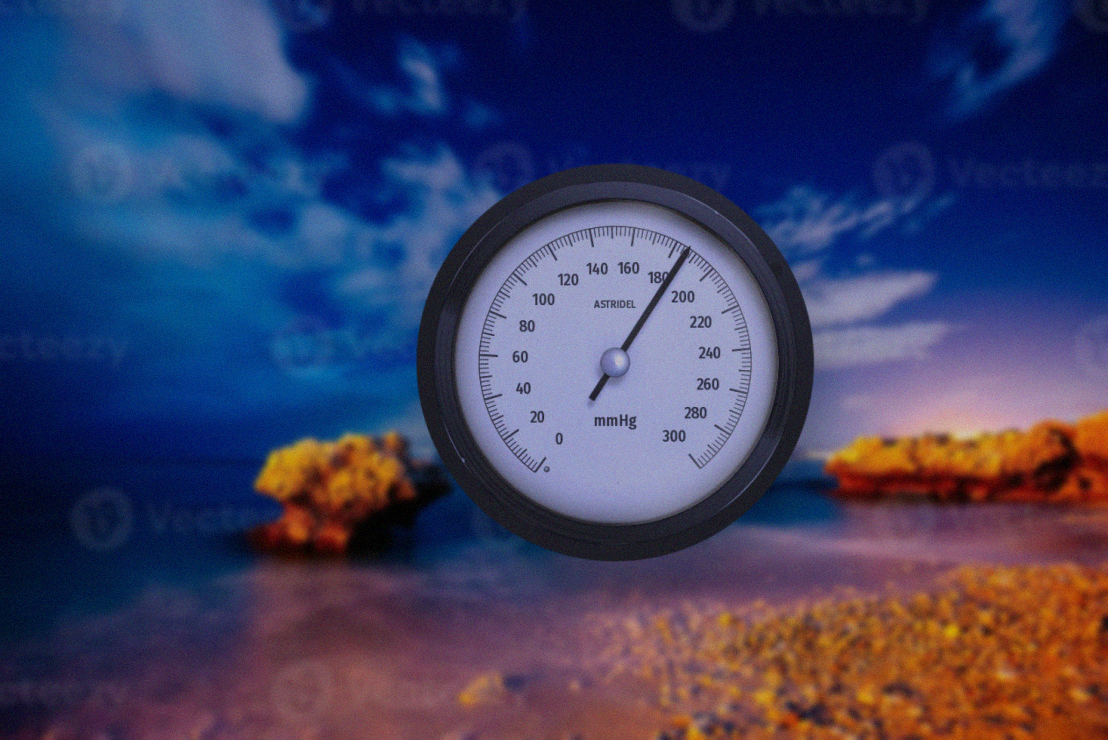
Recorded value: 186 mmHg
